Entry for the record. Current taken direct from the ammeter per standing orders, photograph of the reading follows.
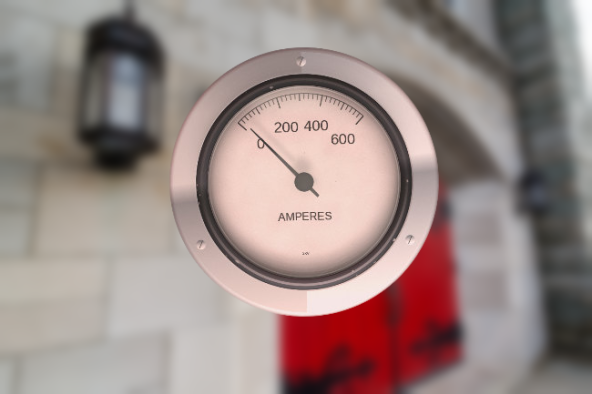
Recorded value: 20 A
